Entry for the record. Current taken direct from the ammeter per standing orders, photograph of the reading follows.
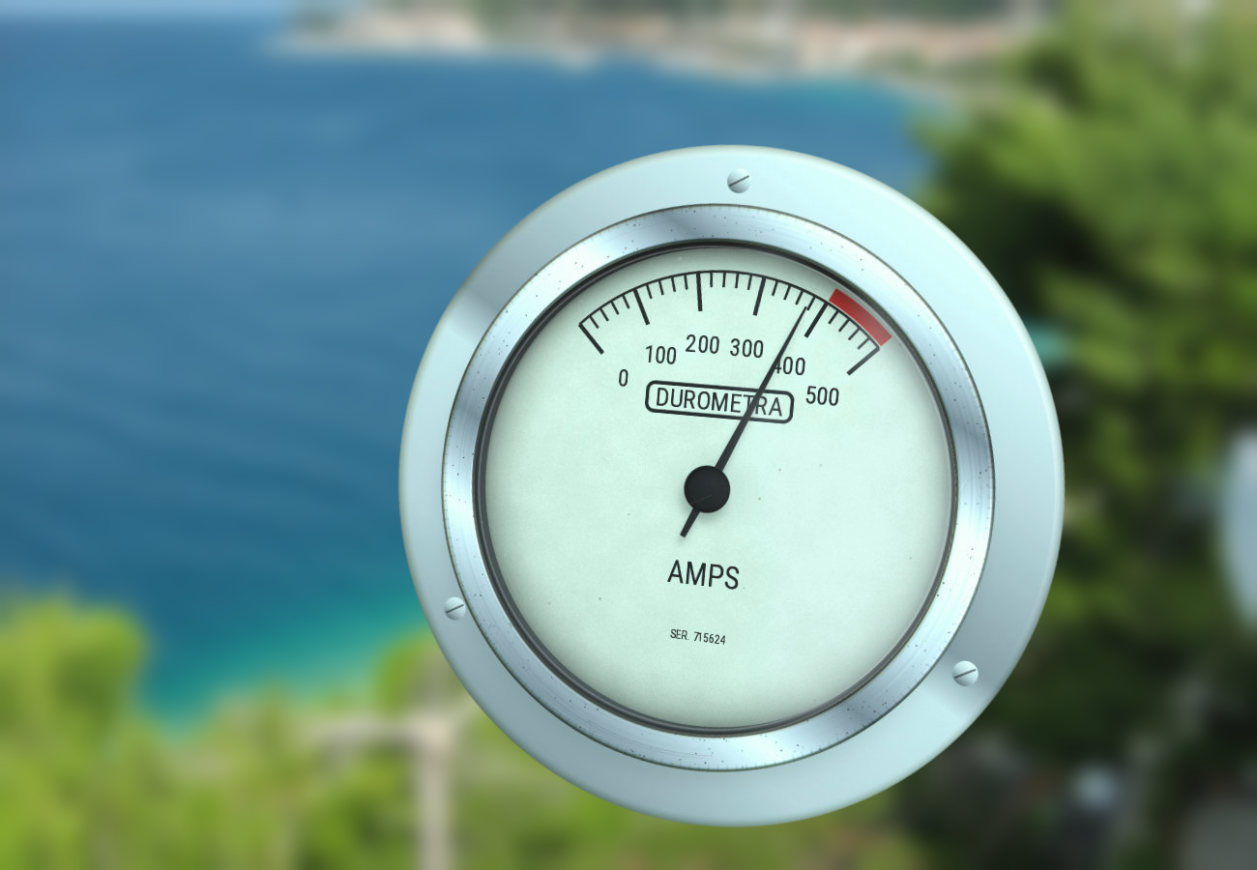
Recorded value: 380 A
